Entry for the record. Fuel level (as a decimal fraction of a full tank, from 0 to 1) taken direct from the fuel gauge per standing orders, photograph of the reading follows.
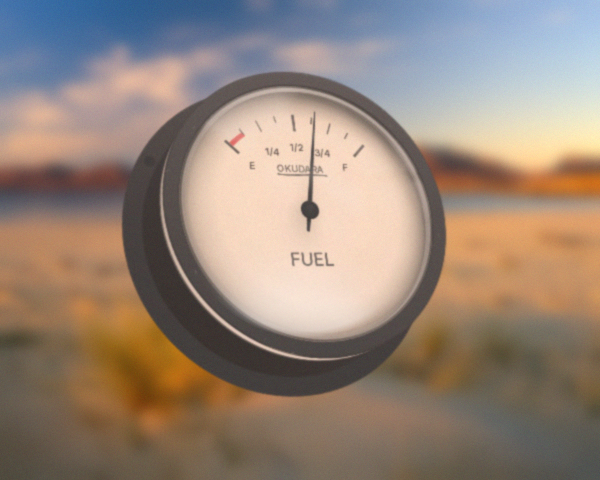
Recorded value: 0.625
